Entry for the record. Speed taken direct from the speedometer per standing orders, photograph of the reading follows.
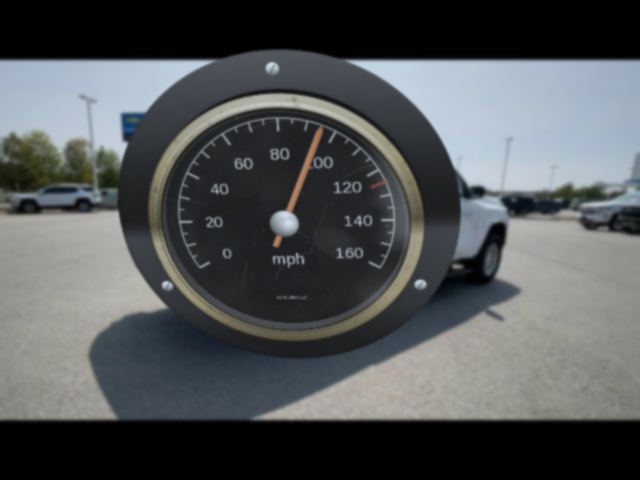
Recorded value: 95 mph
